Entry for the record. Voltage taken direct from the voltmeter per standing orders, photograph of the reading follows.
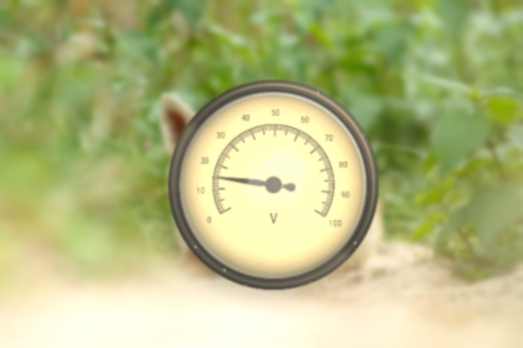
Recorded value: 15 V
